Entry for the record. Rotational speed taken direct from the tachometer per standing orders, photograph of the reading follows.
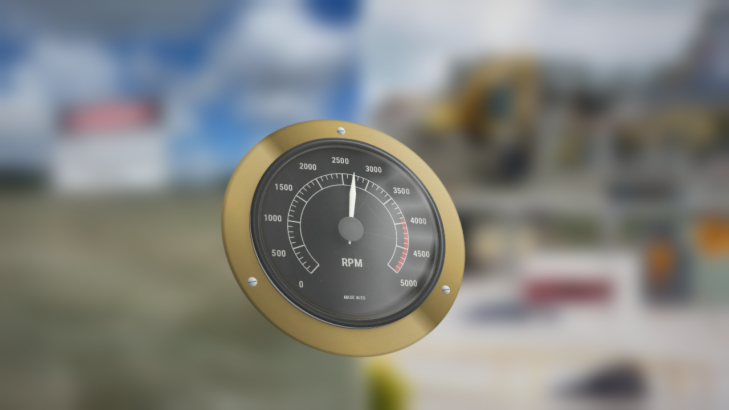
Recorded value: 2700 rpm
